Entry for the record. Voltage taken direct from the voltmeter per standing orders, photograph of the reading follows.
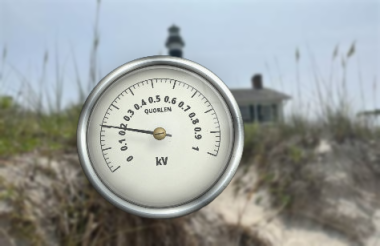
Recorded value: 0.2 kV
